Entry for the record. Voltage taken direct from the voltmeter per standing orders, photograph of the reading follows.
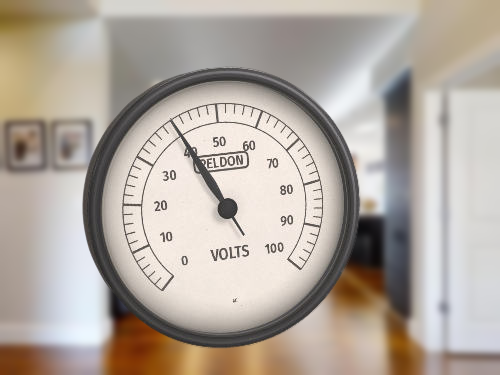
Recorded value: 40 V
